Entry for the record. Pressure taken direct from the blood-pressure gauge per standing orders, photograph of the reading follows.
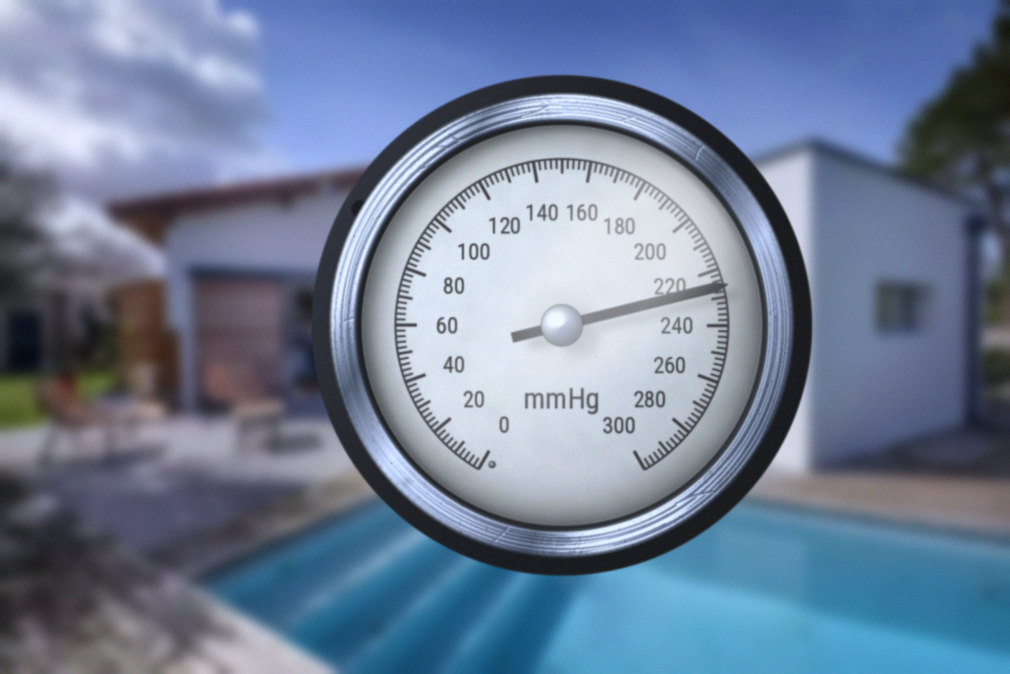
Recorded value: 226 mmHg
